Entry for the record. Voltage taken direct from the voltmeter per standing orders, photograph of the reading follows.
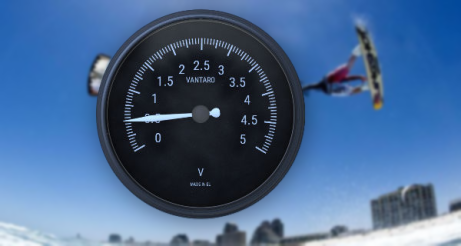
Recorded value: 0.5 V
